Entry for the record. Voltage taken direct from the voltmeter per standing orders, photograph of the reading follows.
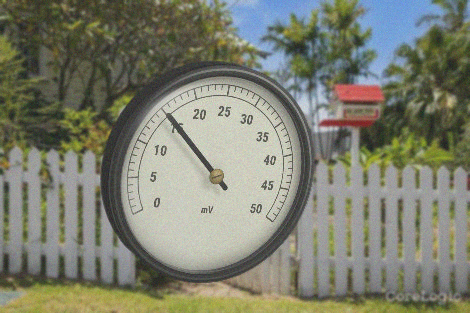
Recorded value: 15 mV
